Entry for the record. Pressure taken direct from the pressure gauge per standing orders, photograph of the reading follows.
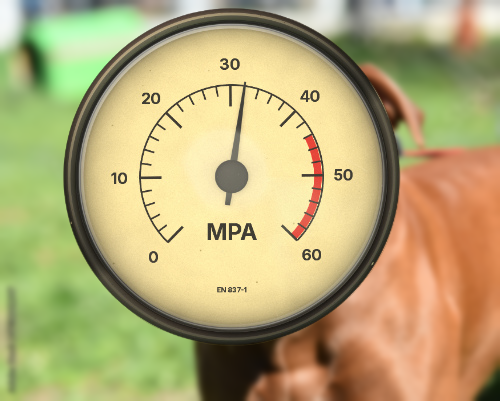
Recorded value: 32 MPa
